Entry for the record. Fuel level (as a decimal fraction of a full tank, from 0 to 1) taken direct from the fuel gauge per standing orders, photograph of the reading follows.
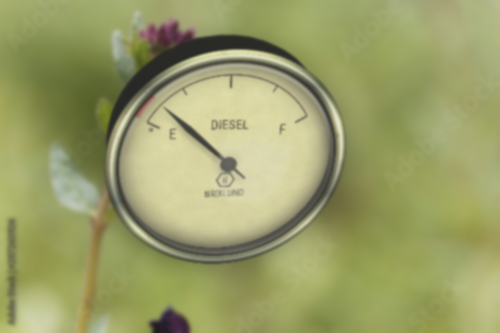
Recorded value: 0.125
